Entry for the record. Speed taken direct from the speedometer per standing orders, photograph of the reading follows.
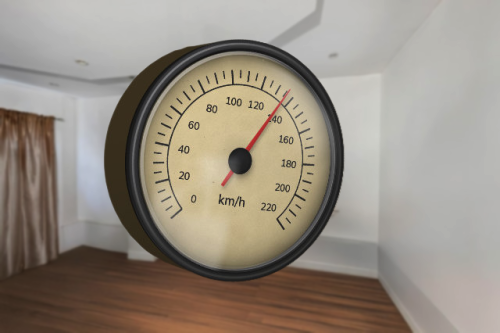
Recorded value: 135 km/h
